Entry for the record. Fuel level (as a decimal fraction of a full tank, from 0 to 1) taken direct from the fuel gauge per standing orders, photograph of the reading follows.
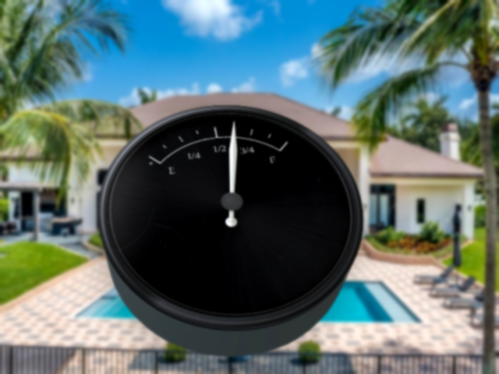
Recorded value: 0.625
